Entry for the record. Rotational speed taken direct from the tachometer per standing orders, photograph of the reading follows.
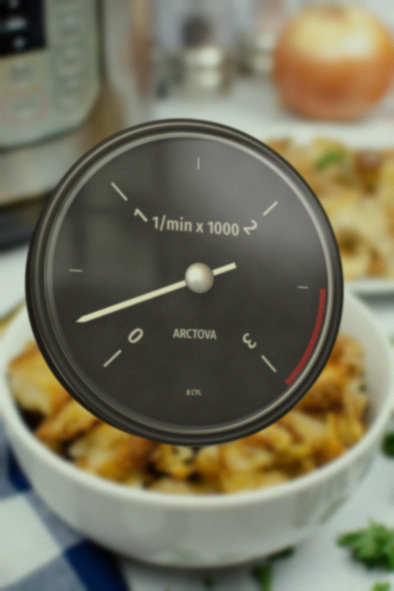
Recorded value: 250 rpm
